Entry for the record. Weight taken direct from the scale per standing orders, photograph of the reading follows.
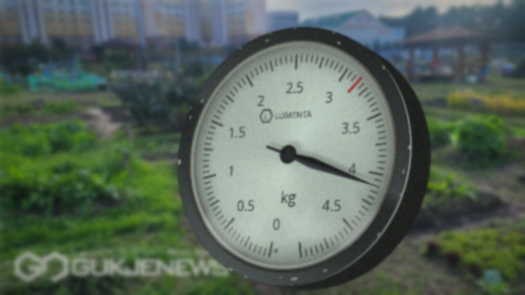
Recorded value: 4.1 kg
